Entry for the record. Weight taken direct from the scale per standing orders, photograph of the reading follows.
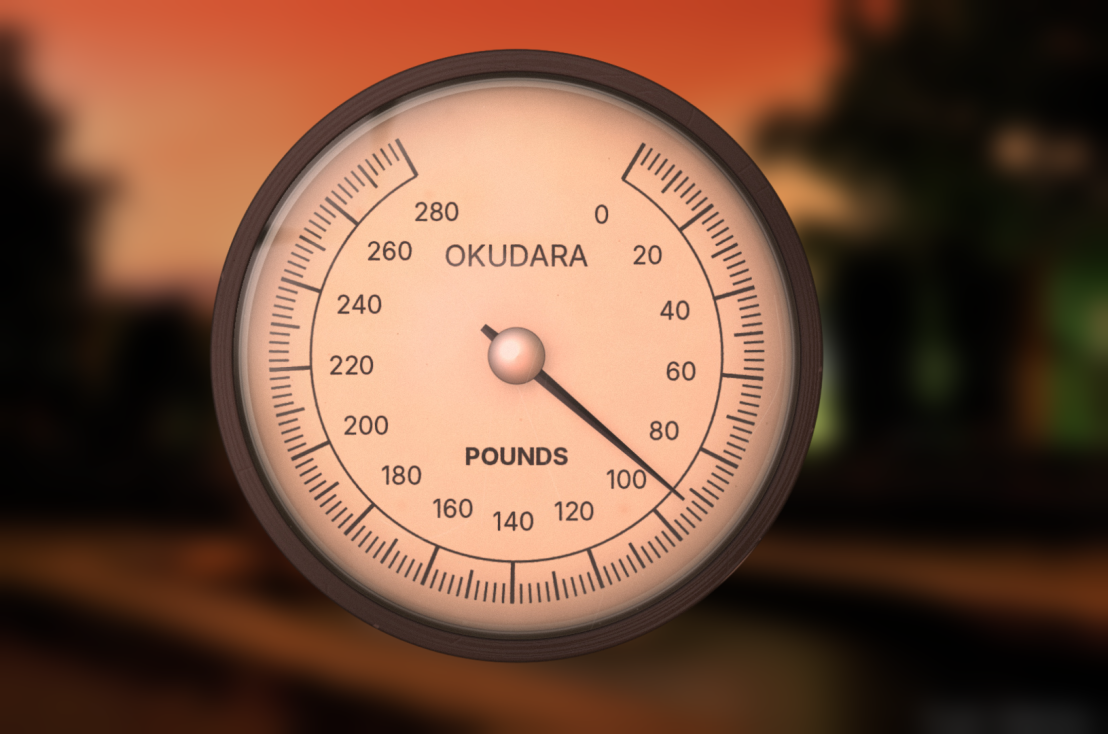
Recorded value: 93 lb
